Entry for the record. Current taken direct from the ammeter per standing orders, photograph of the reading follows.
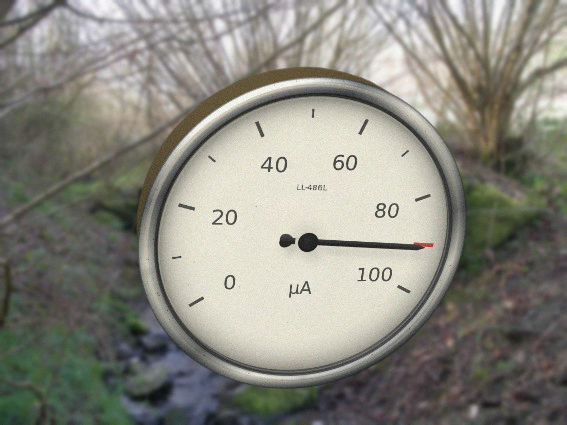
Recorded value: 90 µA
